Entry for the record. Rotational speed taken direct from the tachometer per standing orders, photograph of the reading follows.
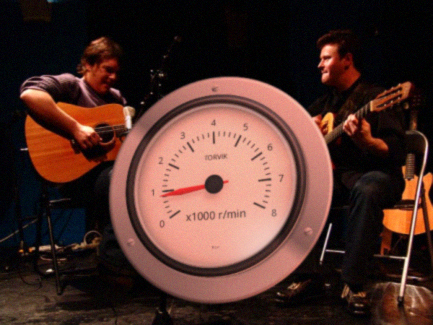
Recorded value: 800 rpm
